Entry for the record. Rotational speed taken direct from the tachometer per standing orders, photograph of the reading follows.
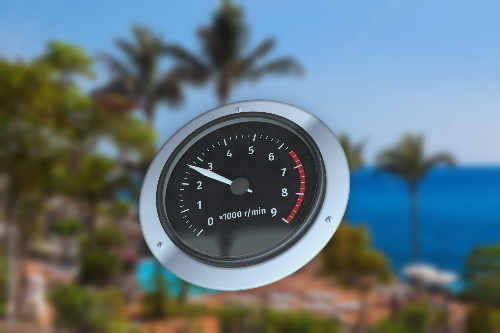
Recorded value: 2600 rpm
